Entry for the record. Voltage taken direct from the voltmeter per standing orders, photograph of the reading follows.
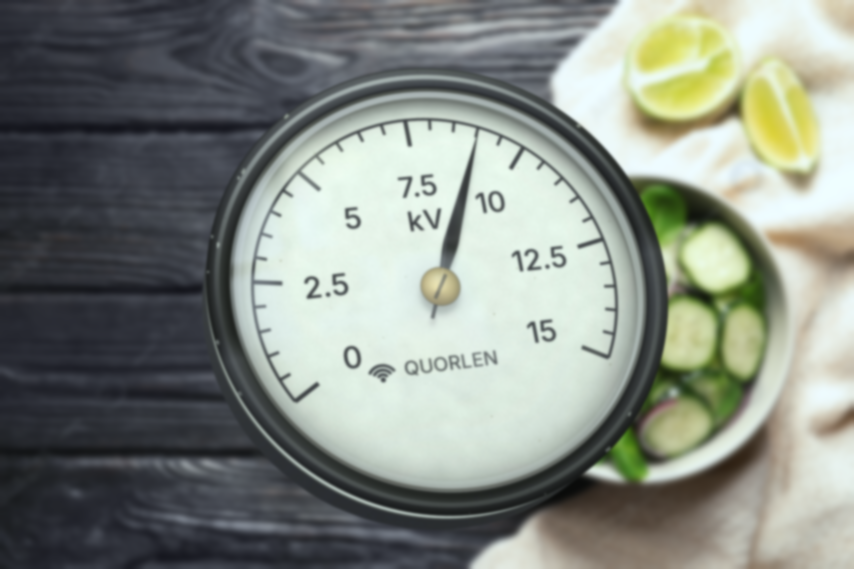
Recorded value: 9 kV
